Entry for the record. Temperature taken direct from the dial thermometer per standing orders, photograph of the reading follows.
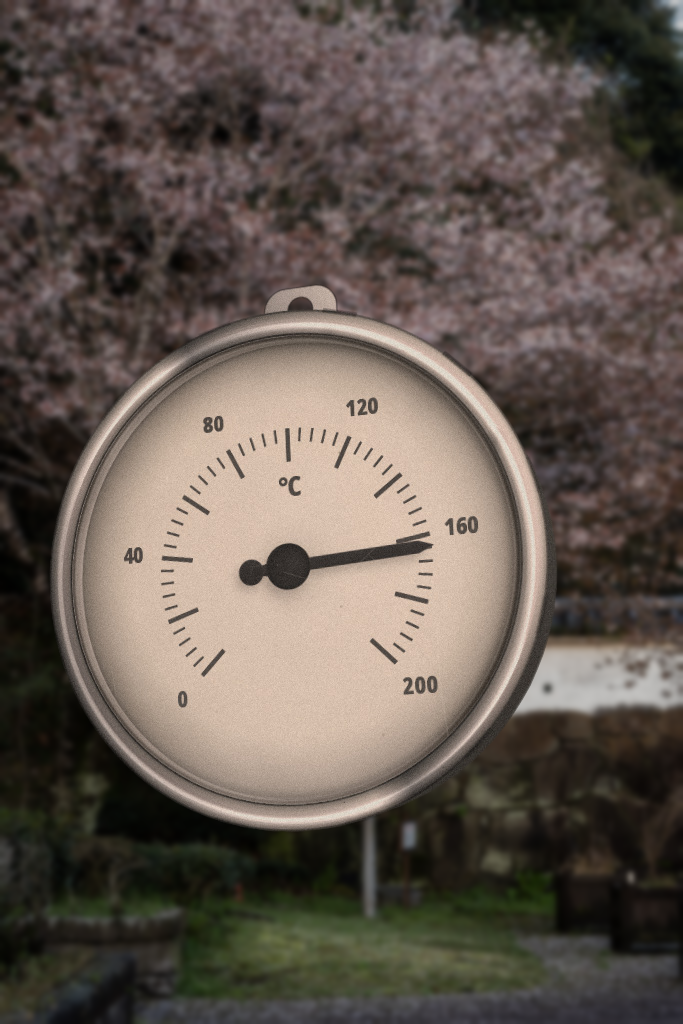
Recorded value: 164 °C
